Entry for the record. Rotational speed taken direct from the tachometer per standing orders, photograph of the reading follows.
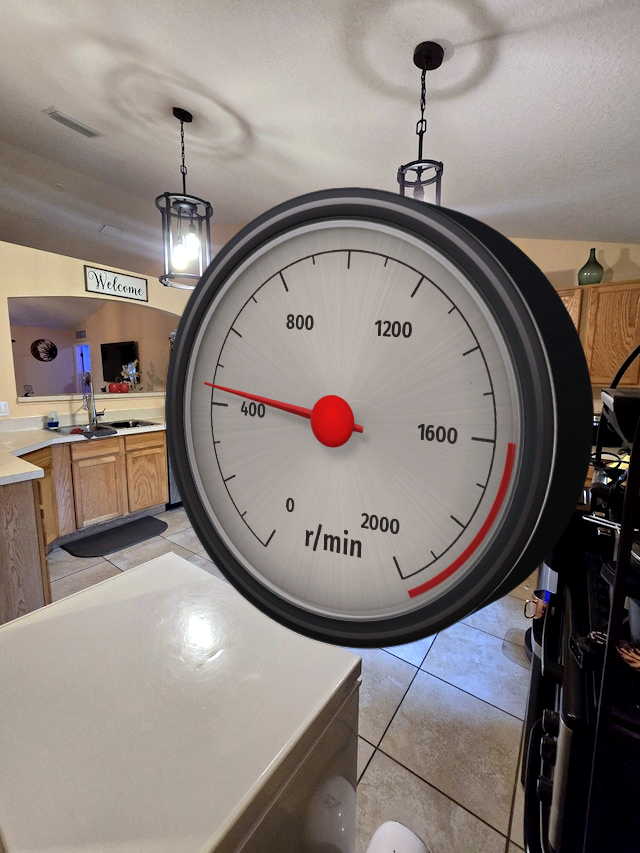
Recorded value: 450 rpm
